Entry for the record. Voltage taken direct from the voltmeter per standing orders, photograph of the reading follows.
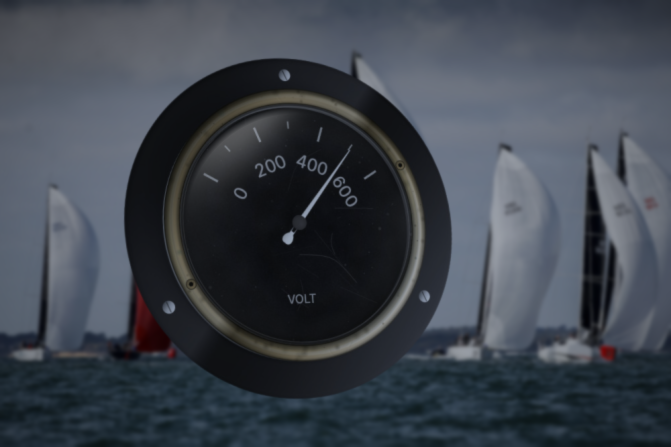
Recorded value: 500 V
